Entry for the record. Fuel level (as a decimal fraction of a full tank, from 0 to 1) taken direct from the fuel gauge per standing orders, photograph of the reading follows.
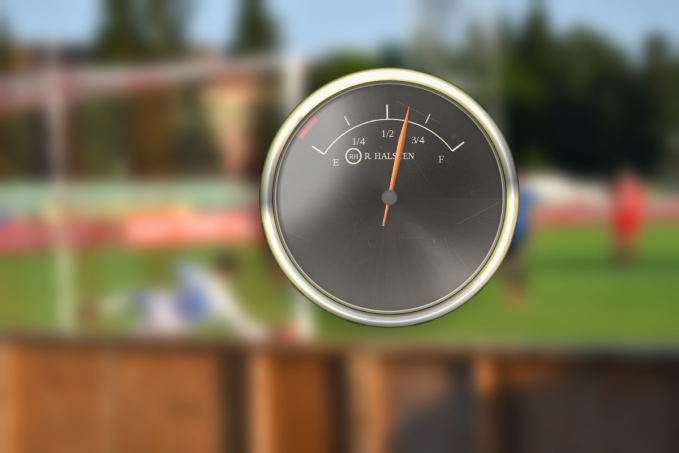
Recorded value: 0.625
